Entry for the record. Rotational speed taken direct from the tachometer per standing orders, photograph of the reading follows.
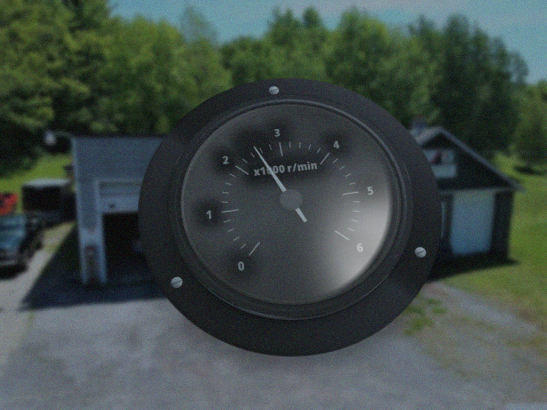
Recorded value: 2500 rpm
